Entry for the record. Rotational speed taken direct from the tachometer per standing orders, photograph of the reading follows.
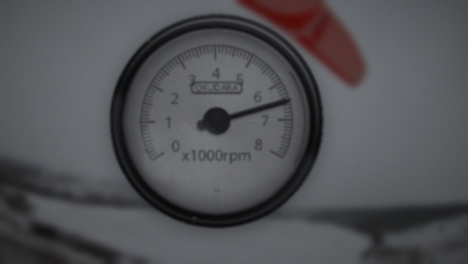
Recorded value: 6500 rpm
